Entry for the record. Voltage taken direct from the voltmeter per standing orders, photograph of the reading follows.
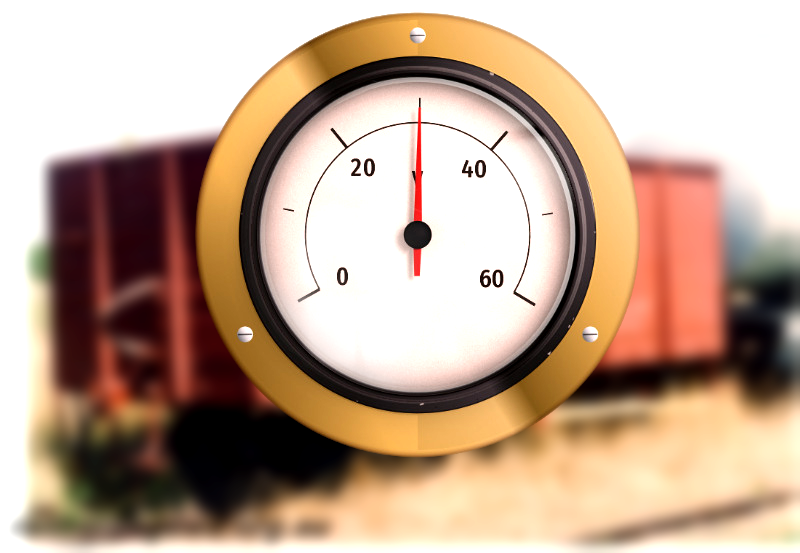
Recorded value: 30 V
